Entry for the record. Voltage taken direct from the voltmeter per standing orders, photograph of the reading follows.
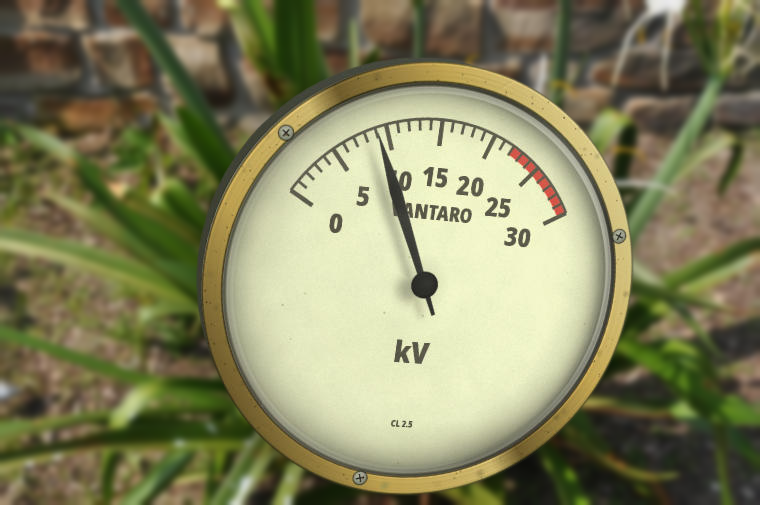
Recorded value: 9 kV
